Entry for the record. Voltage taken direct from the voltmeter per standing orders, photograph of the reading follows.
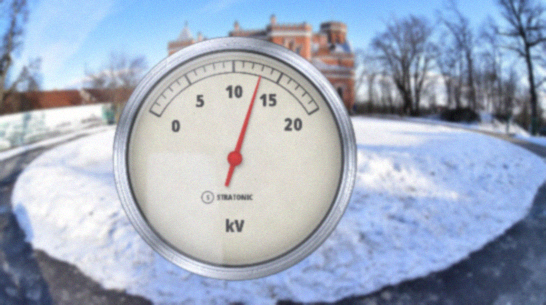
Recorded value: 13 kV
